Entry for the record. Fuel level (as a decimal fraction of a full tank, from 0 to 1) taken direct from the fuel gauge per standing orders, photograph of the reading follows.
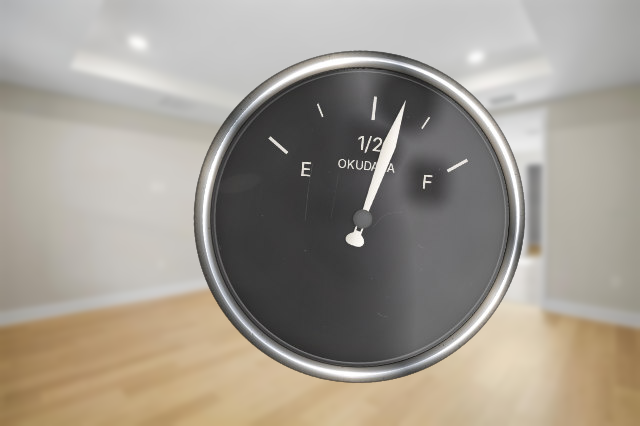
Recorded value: 0.625
